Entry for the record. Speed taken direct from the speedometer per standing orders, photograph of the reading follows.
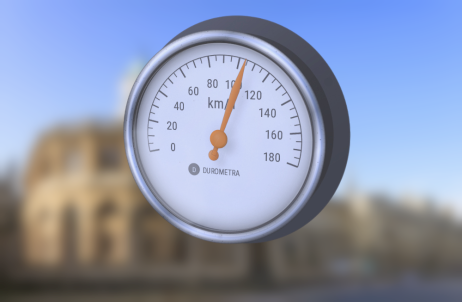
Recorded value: 105 km/h
